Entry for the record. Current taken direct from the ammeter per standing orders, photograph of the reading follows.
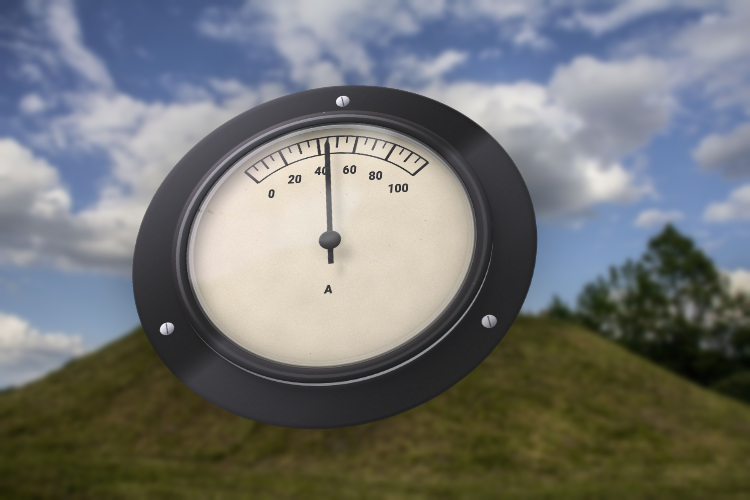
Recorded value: 45 A
